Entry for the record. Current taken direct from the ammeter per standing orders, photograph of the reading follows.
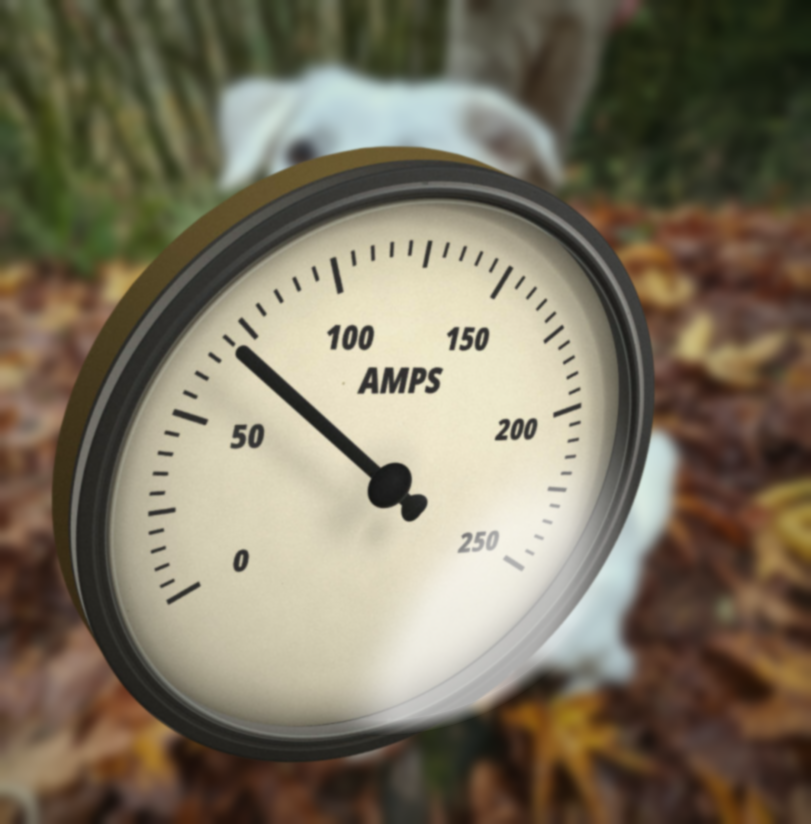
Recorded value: 70 A
